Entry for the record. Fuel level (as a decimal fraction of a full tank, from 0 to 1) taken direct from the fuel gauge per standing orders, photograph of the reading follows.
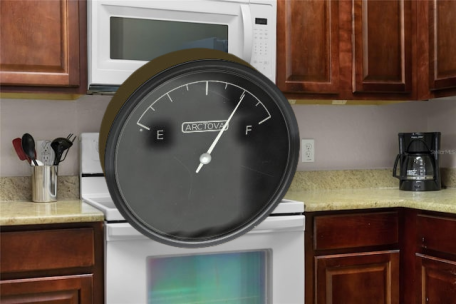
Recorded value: 0.75
